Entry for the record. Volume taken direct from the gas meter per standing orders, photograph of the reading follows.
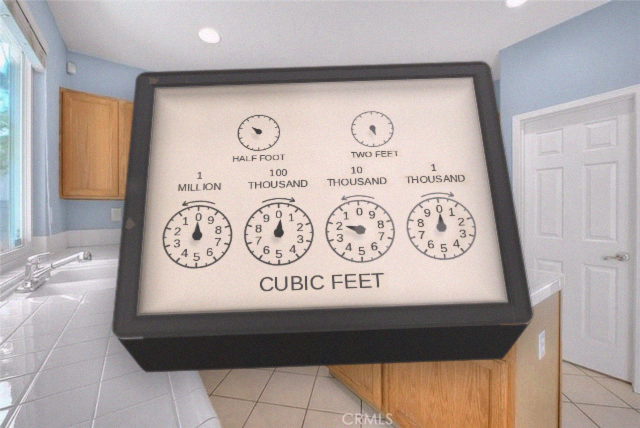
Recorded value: 2000 ft³
